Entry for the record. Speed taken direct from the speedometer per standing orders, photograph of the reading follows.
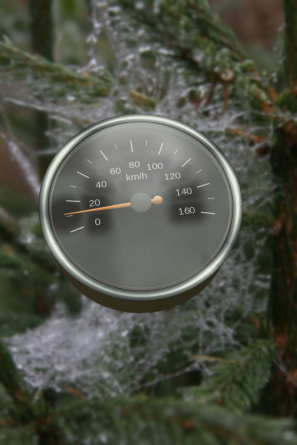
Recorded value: 10 km/h
